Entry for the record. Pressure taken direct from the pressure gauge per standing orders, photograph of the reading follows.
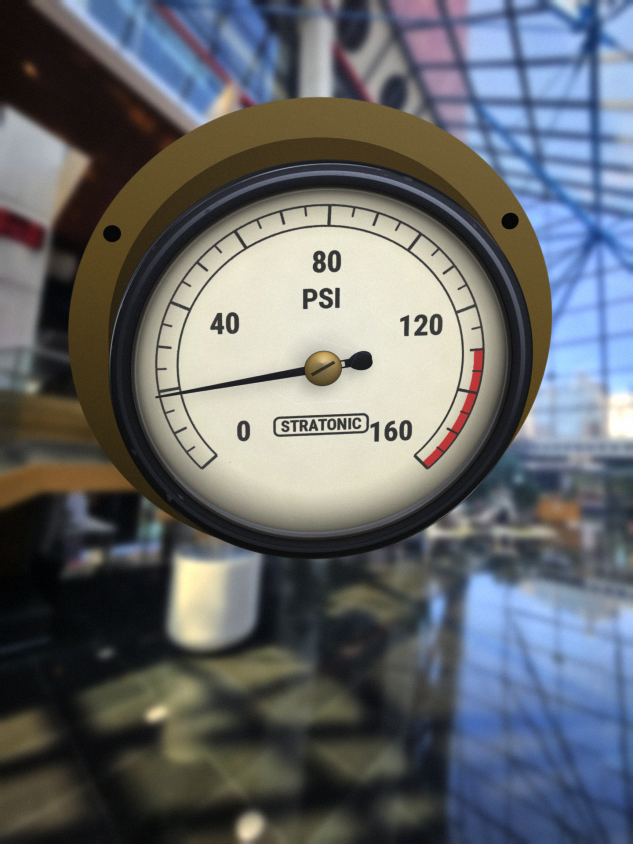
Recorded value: 20 psi
